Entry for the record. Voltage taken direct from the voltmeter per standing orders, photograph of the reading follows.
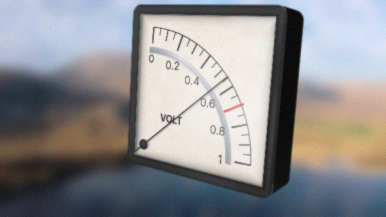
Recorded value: 0.55 V
